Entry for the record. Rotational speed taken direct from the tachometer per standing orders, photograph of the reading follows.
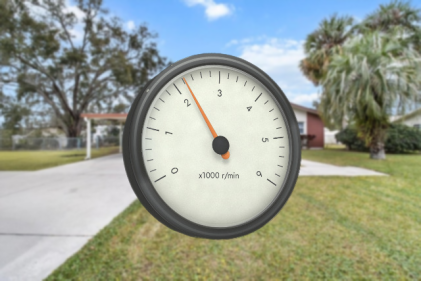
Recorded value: 2200 rpm
